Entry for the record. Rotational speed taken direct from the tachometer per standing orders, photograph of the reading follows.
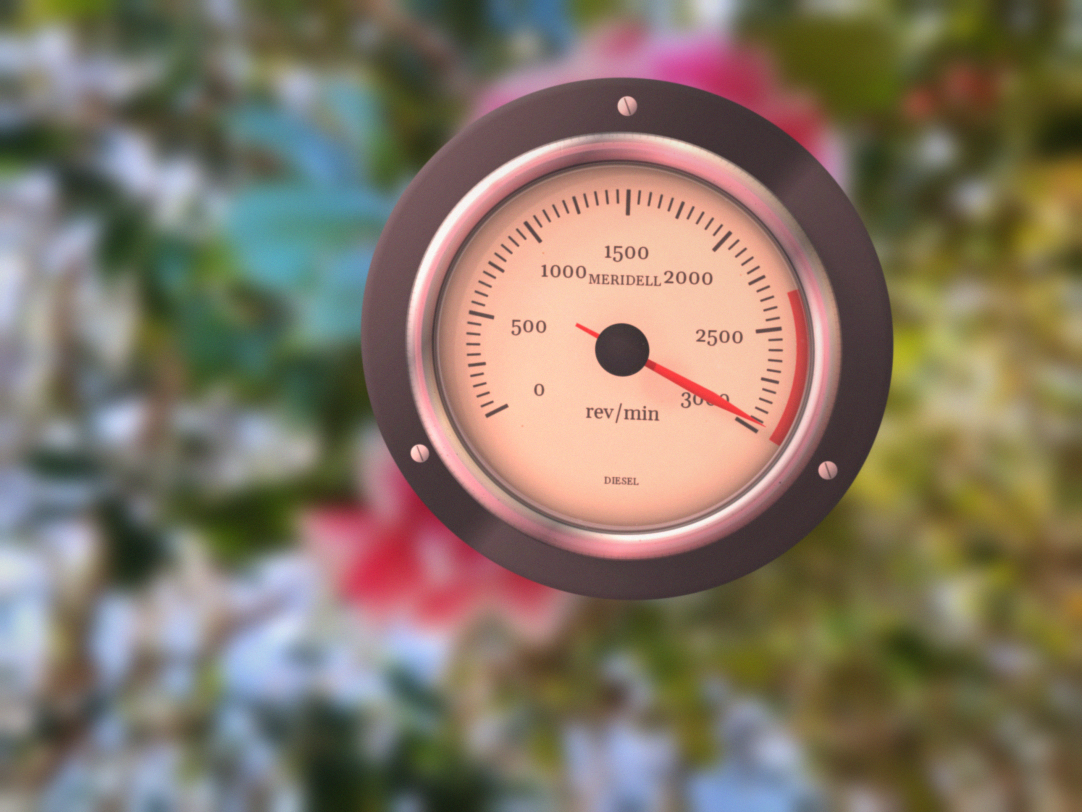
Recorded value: 2950 rpm
